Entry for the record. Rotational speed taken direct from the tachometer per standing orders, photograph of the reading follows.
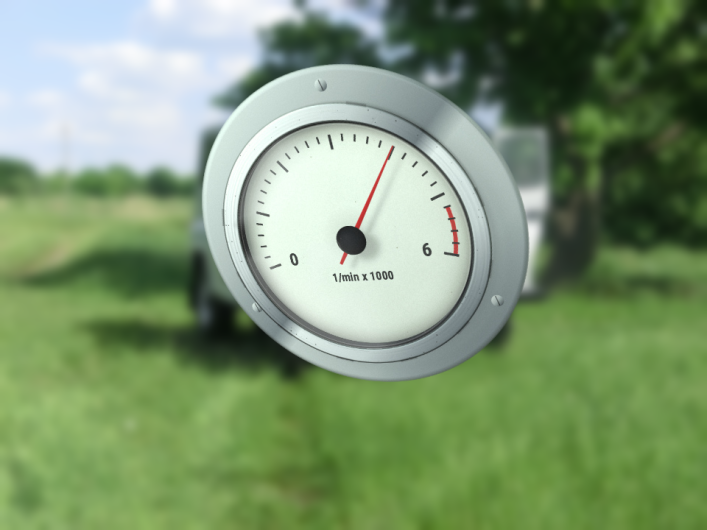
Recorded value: 4000 rpm
